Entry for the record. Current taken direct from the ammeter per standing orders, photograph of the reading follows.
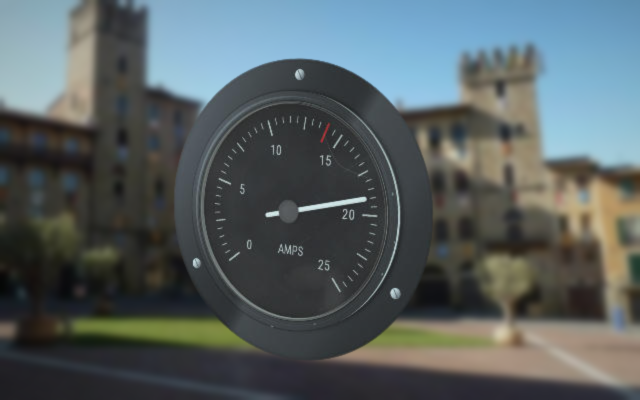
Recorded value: 19 A
